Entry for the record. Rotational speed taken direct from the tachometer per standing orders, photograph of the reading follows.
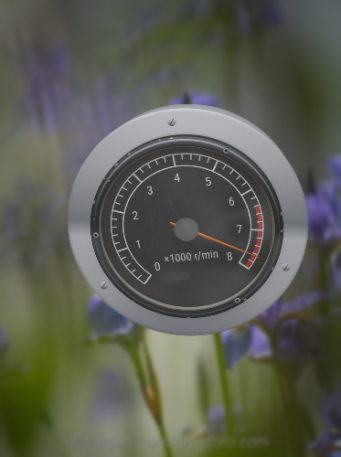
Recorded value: 7600 rpm
